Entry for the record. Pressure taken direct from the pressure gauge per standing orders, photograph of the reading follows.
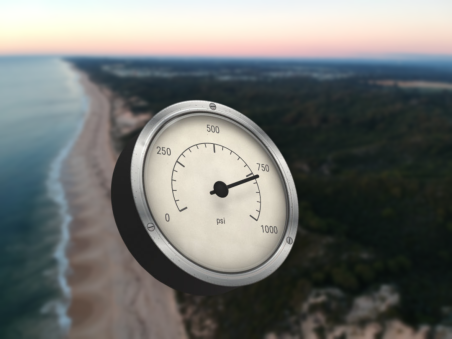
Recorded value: 775 psi
